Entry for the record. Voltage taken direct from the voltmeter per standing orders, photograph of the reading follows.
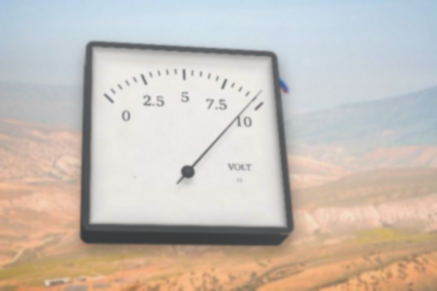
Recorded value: 9.5 V
